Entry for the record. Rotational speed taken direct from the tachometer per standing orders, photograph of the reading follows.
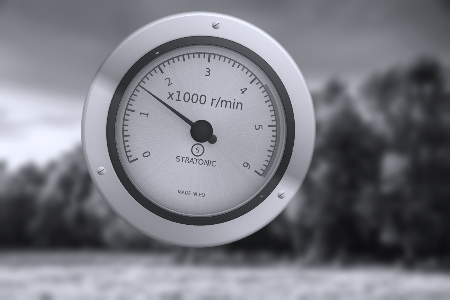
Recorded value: 1500 rpm
